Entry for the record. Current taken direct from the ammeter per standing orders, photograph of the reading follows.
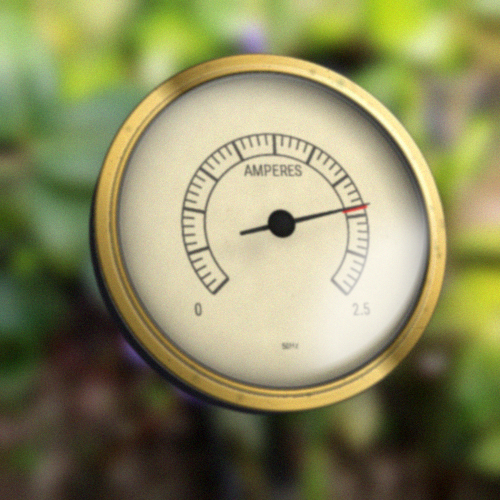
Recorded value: 1.95 A
